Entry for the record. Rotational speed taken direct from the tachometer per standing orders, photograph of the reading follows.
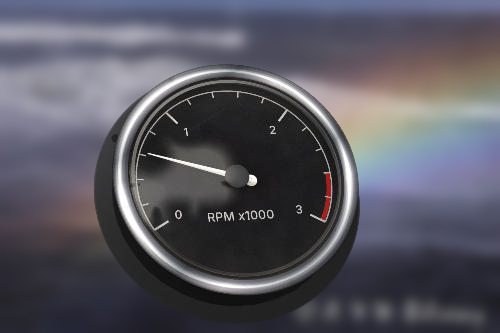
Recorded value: 600 rpm
